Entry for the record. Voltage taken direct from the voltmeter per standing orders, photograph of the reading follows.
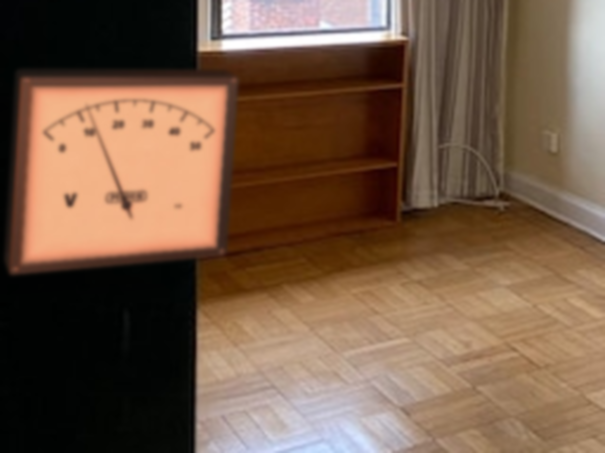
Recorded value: 12.5 V
